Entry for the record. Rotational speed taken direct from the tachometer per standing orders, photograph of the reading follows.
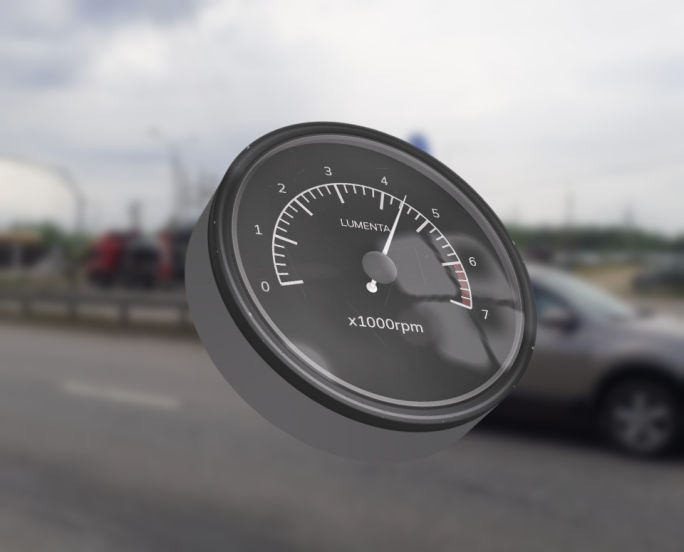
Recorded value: 4400 rpm
